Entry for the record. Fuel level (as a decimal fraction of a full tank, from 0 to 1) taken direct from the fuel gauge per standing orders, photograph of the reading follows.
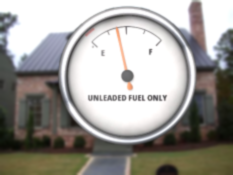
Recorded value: 0.375
